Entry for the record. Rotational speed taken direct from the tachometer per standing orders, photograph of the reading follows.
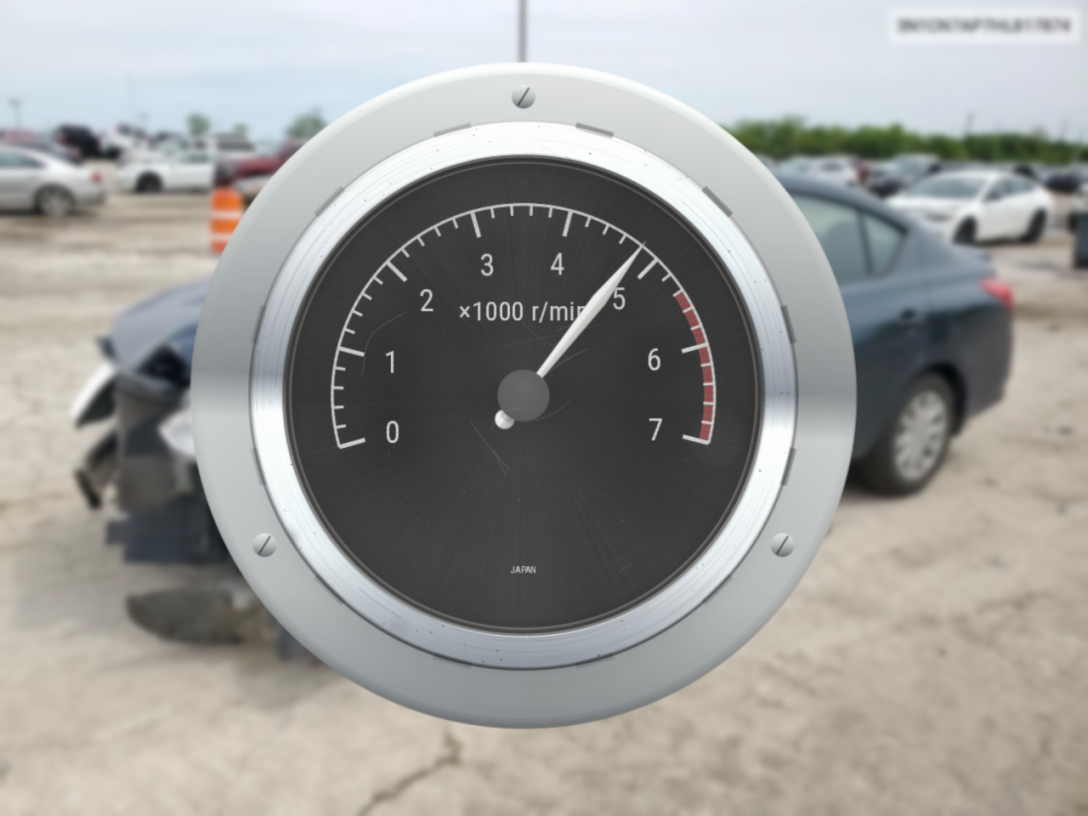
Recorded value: 4800 rpm
